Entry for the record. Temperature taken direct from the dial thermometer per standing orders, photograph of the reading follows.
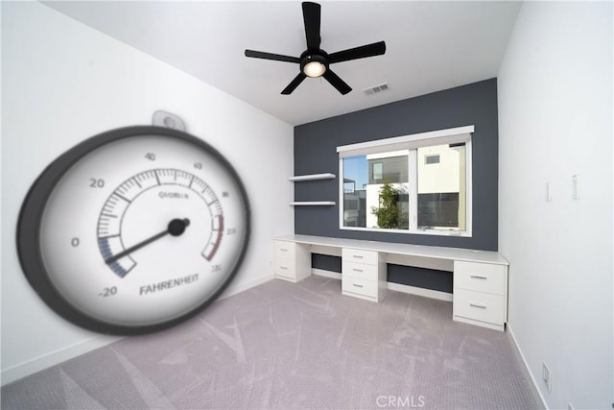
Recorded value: -10 °F
